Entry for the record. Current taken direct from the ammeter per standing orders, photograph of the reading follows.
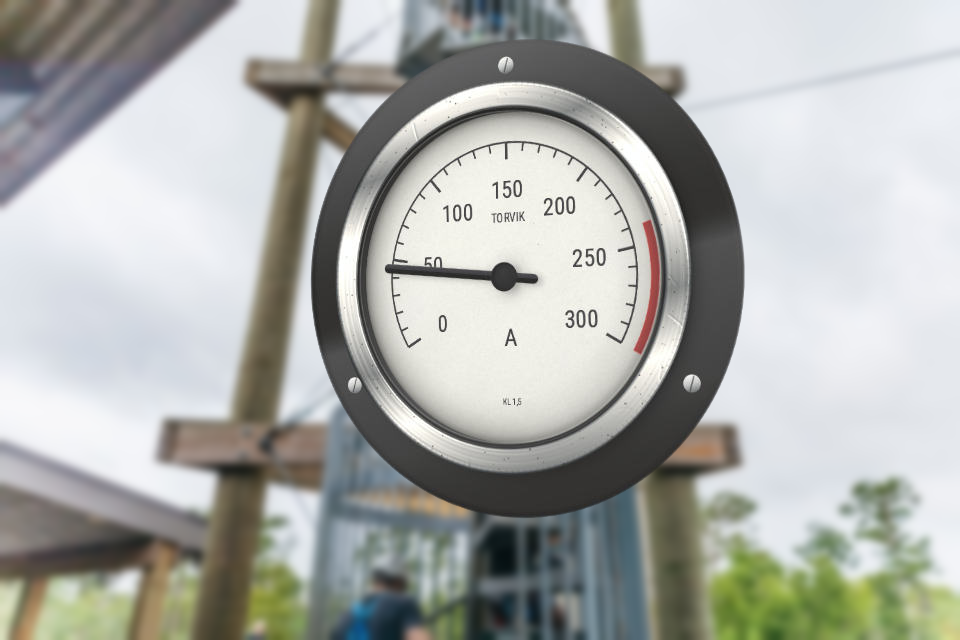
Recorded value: 45 A
